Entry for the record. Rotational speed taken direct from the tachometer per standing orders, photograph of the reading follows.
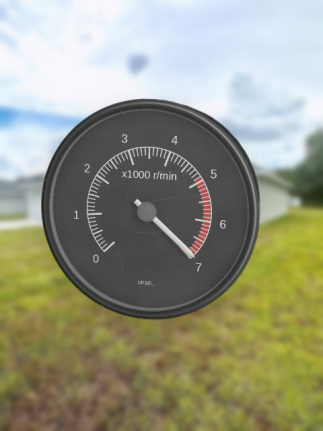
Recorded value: 6900 rpm
